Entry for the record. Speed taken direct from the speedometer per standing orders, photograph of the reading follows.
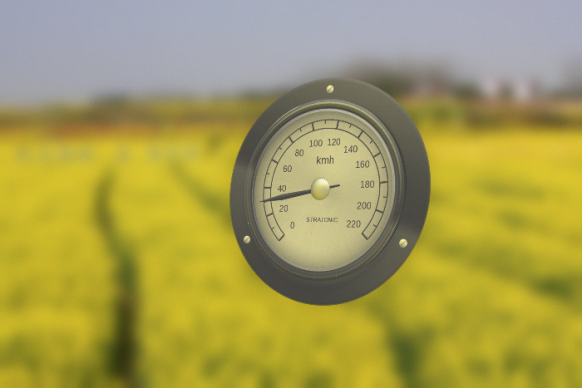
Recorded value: 30 km/h
